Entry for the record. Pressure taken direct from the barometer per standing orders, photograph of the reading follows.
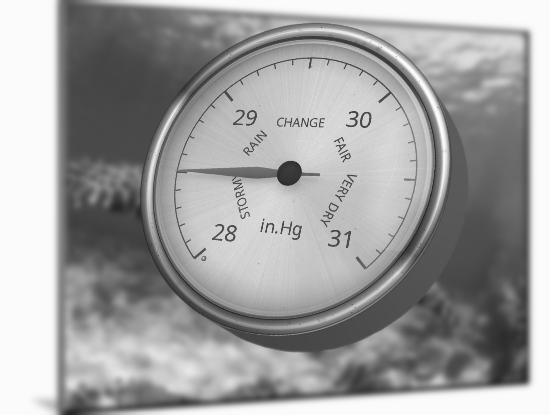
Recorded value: 28.5 inHg
